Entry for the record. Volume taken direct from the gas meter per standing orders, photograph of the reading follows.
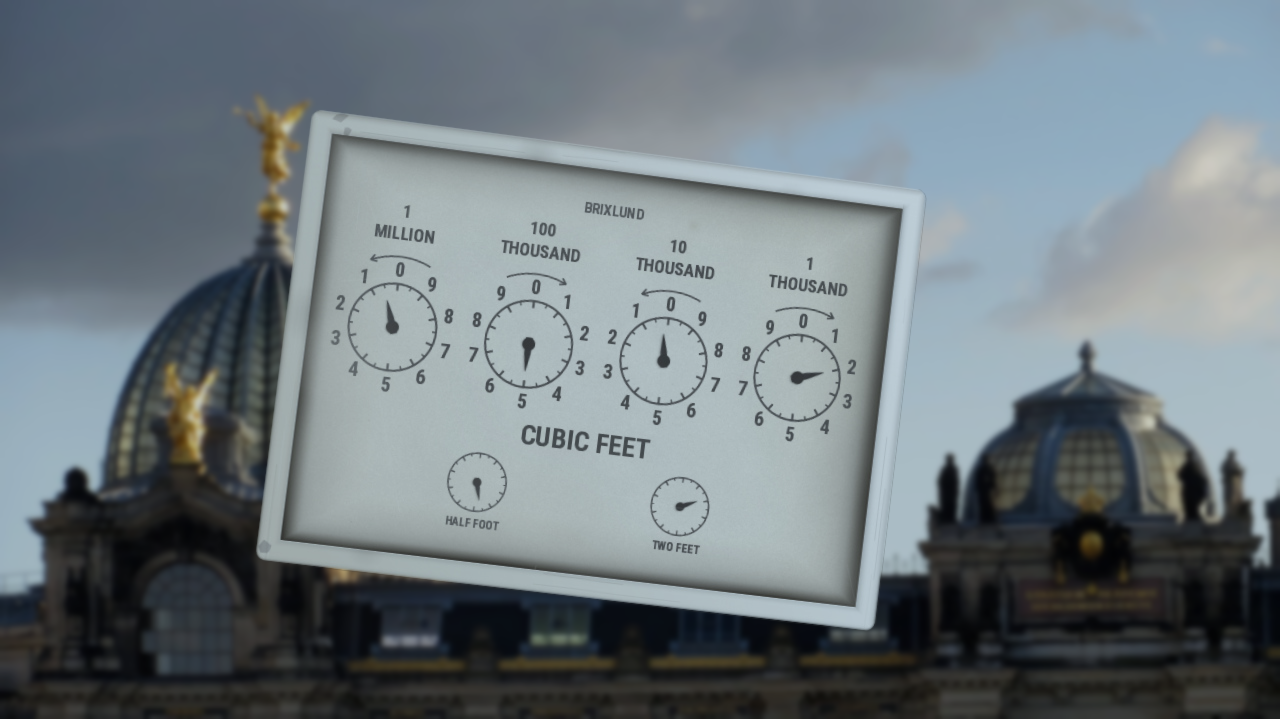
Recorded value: 50200 ft³
